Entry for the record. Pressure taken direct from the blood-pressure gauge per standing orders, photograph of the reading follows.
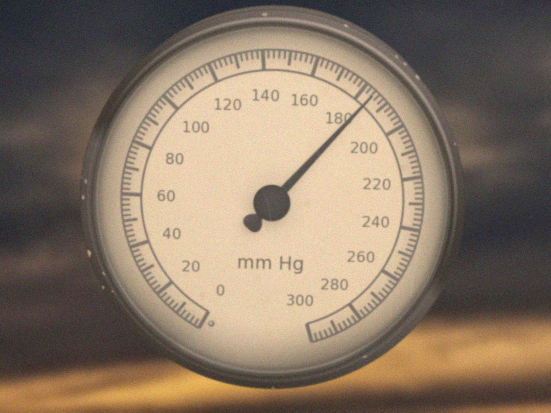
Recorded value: 184 mmHg
